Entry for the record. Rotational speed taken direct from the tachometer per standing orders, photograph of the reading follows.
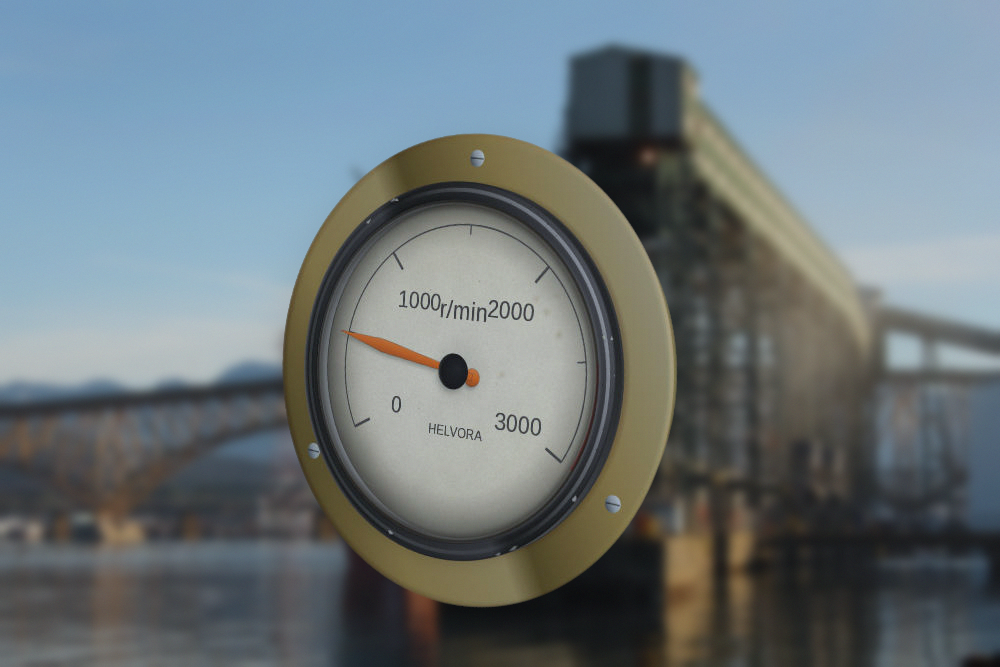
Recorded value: 500 rpm
